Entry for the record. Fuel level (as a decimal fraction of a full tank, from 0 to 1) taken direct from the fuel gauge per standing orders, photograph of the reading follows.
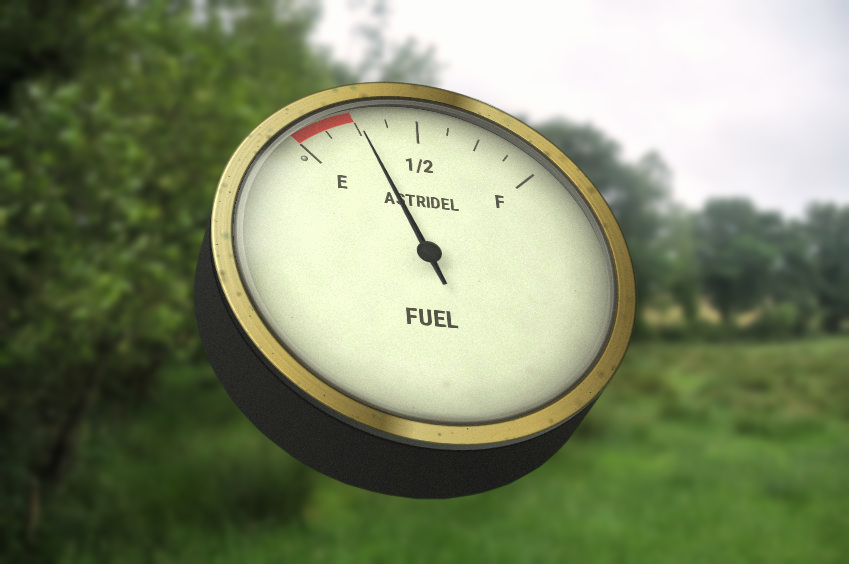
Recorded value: 0.25
